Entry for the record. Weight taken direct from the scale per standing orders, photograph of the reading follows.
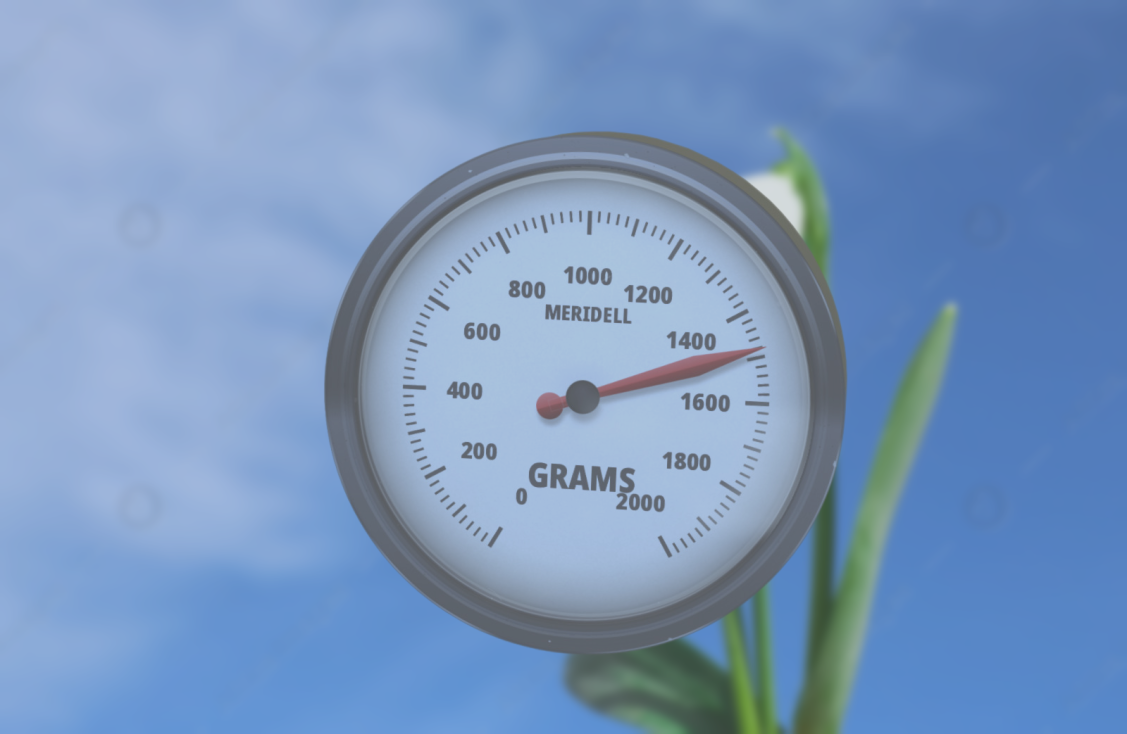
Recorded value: 1480 g
